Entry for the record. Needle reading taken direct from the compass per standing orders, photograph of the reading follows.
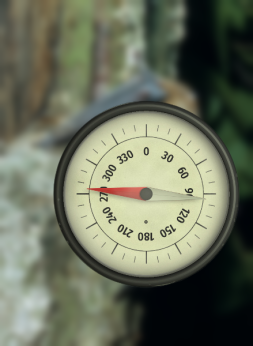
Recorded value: 275 °
